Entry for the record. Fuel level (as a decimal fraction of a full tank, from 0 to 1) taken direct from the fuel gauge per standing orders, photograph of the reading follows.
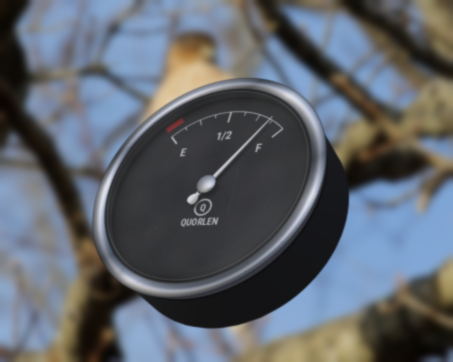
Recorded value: 0.875
